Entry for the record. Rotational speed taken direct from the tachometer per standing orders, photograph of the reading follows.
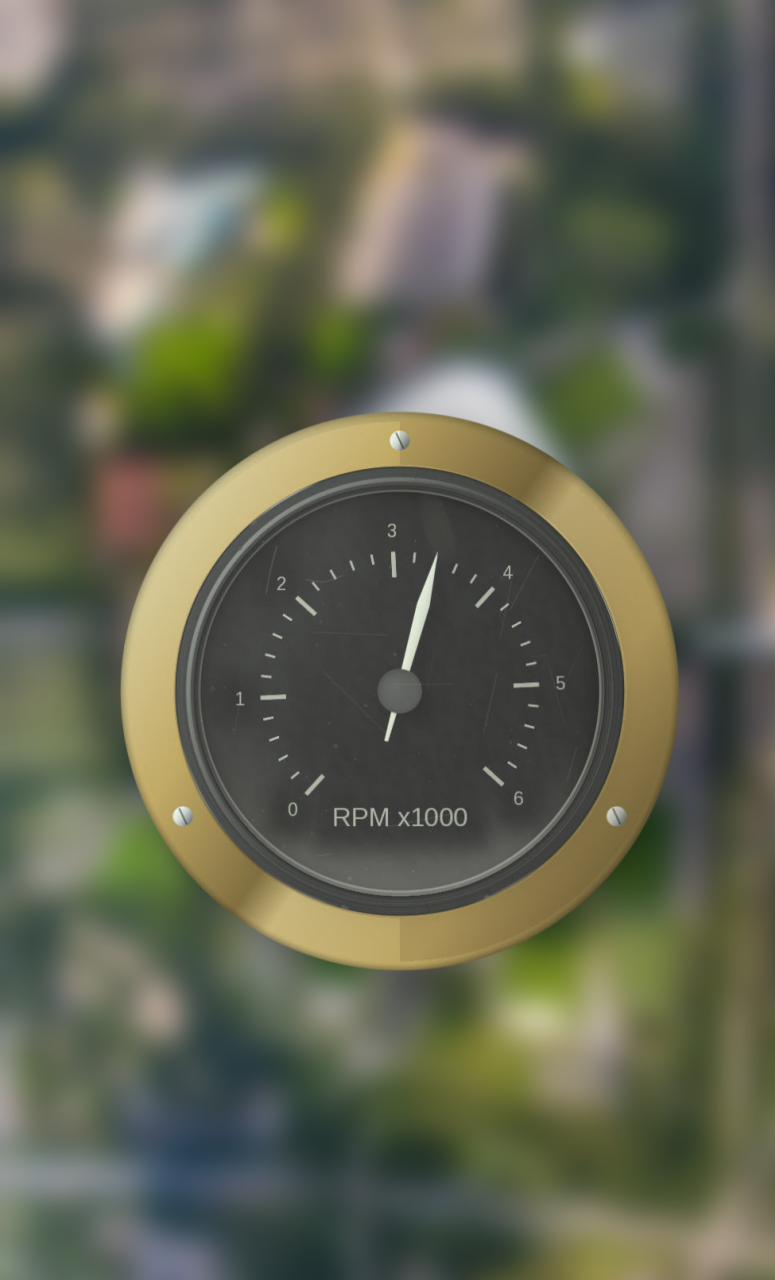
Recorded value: 3400 rpm
